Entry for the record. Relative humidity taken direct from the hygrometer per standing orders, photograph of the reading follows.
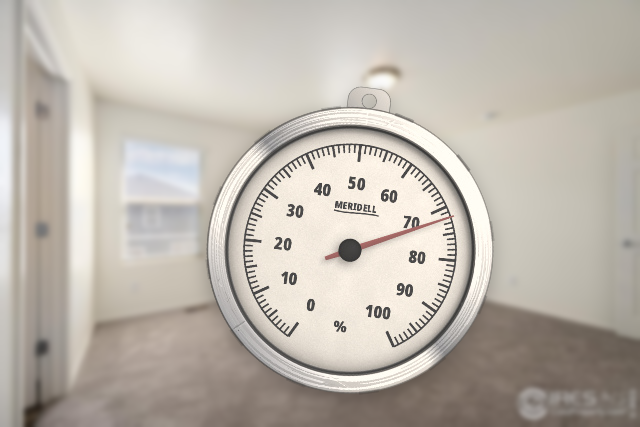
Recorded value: 72 %
